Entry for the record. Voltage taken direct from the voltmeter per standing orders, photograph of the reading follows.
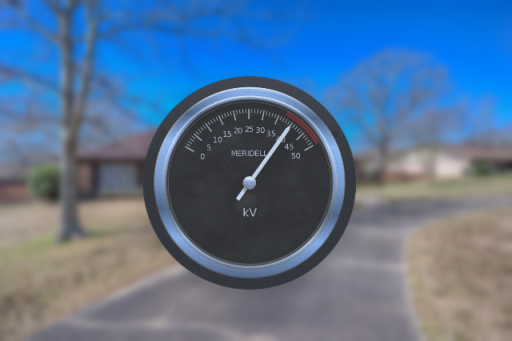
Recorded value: 40 kV
